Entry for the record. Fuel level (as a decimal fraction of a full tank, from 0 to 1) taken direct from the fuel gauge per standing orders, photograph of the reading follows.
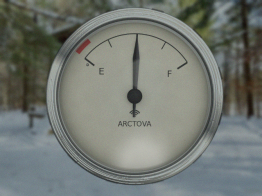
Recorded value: 0.5
